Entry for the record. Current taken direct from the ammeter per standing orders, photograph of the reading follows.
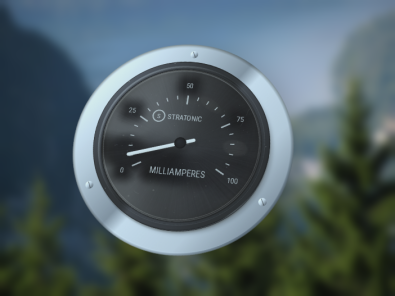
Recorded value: 5 mA
